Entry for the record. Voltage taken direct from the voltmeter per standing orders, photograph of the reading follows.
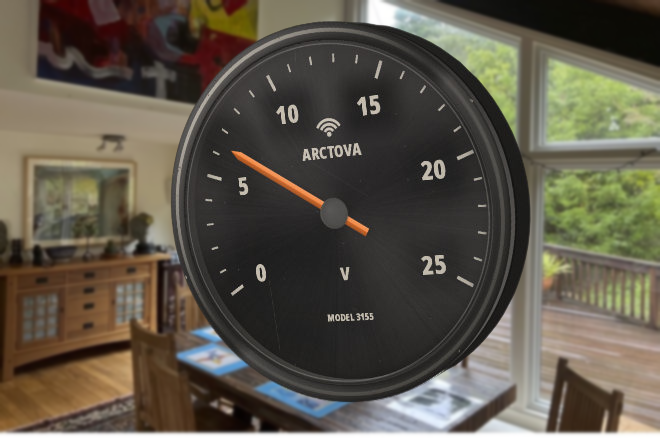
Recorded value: 6.5 V
